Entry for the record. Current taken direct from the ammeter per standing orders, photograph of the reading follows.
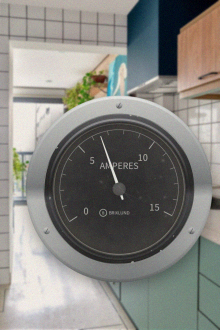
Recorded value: 6.5 A
